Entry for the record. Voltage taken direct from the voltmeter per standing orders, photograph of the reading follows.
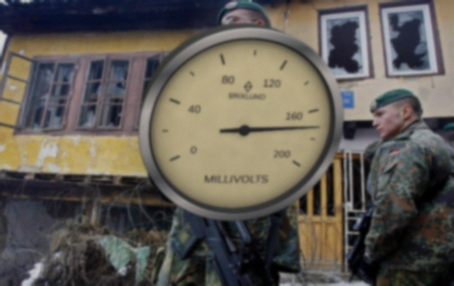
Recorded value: 170 mV
